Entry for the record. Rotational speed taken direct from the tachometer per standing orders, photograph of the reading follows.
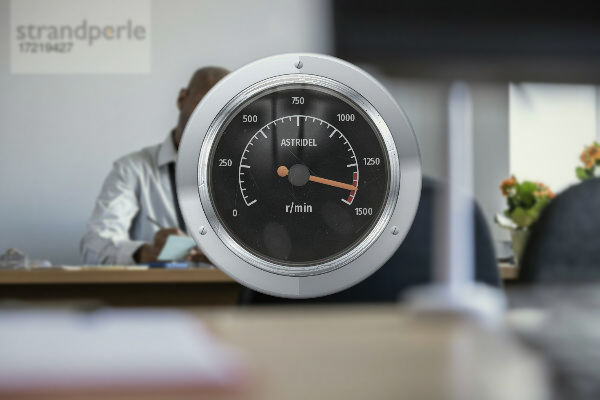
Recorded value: 1400 rpm
